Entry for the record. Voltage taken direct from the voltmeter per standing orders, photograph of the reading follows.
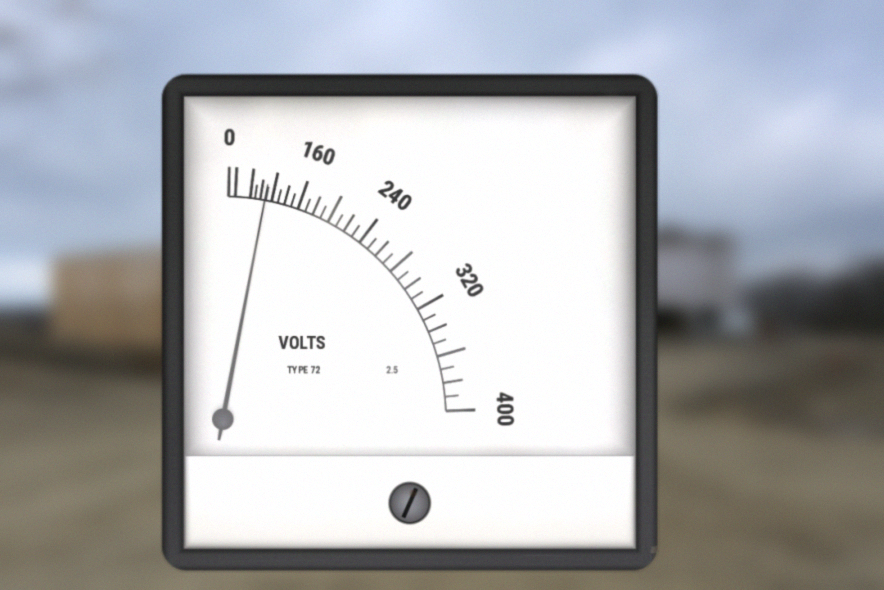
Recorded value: 110 V
